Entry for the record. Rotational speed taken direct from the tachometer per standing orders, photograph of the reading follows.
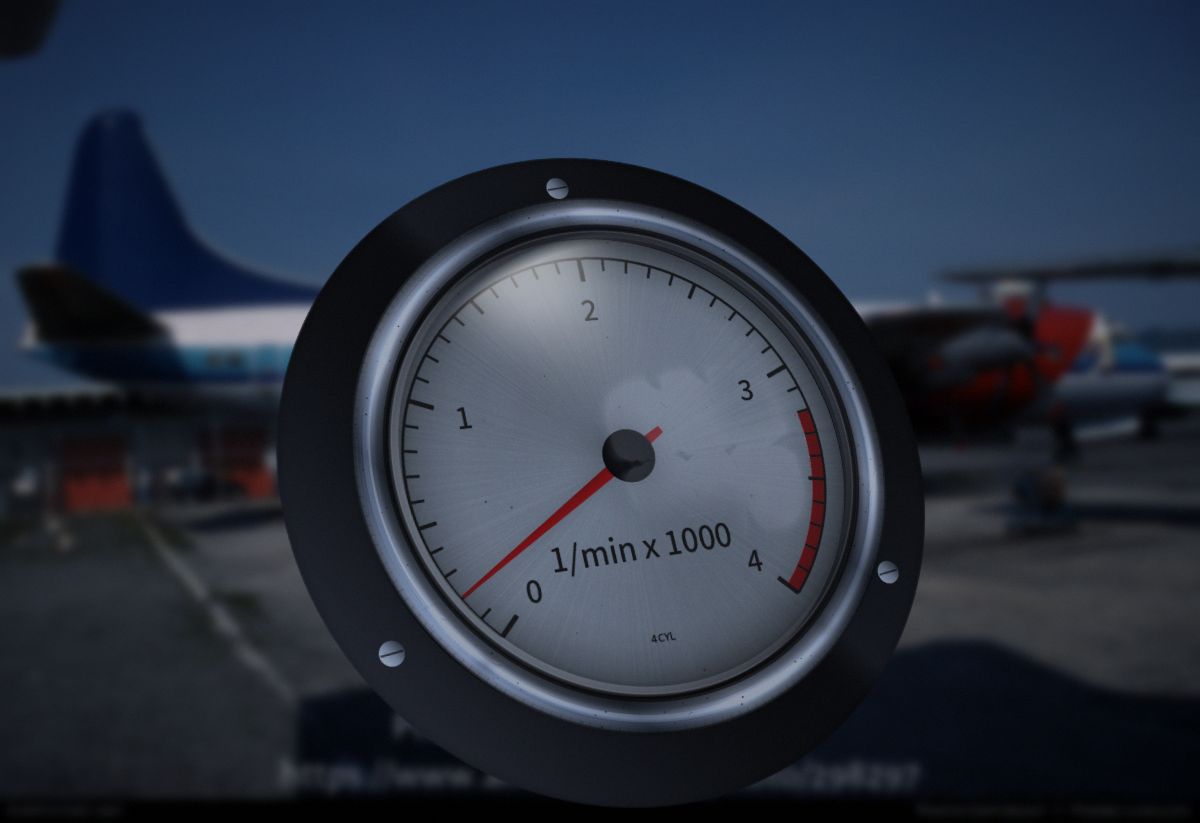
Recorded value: 200 rpm
